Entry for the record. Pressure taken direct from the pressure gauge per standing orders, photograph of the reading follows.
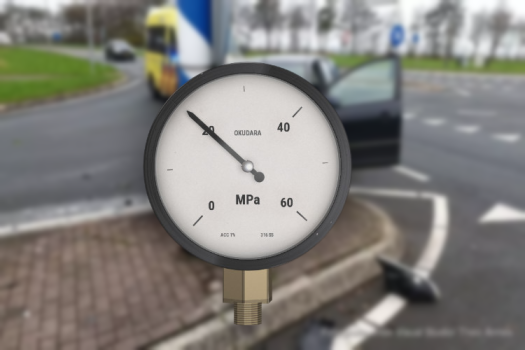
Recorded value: 20 MPa
